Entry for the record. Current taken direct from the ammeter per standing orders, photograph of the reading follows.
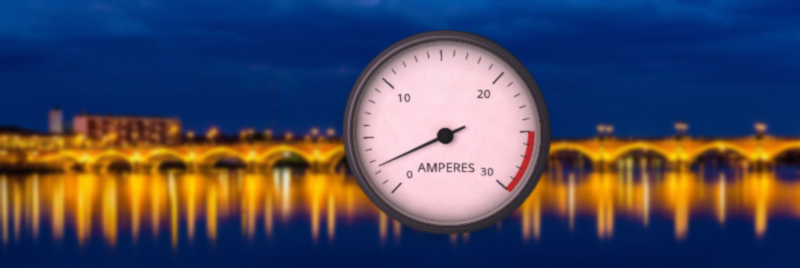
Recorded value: 2.5 A
